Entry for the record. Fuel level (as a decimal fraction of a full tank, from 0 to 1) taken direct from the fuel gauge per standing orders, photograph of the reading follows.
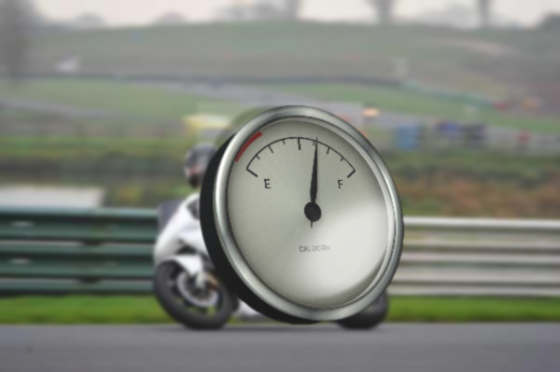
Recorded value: 0.625
